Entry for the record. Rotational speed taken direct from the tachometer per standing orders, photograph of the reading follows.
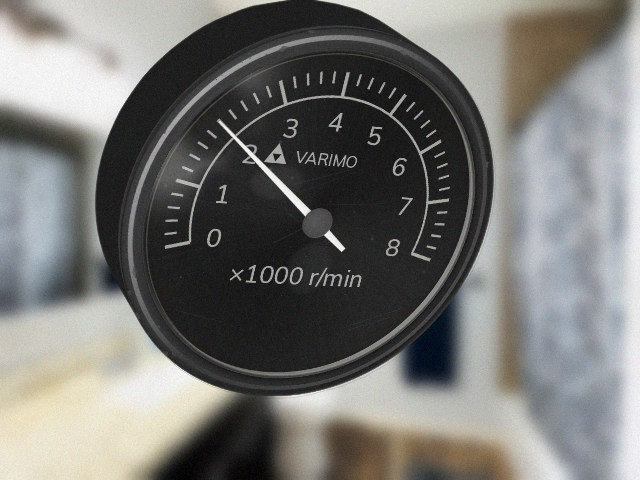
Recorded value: 2000 rpm
